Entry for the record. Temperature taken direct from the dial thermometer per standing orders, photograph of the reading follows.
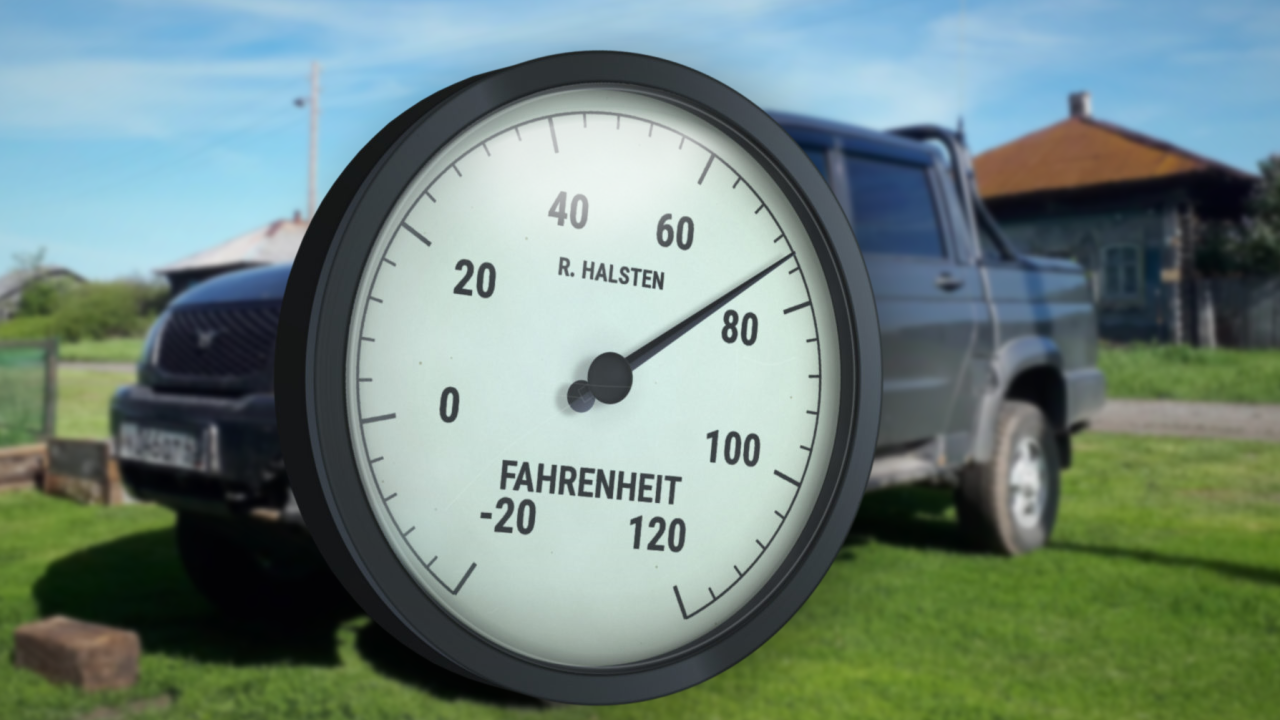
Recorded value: 74 °F
